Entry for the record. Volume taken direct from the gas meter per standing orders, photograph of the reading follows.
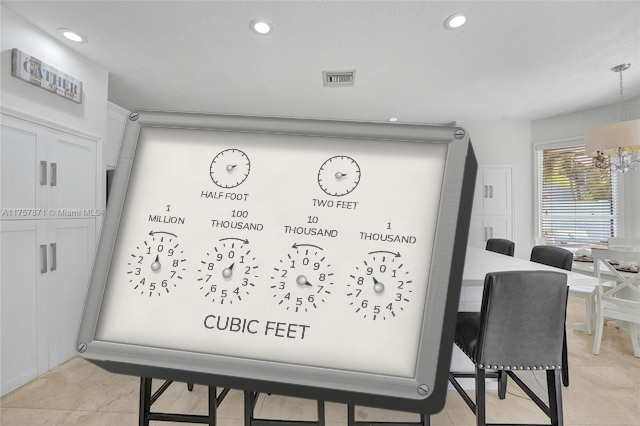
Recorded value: 6900 ft³
